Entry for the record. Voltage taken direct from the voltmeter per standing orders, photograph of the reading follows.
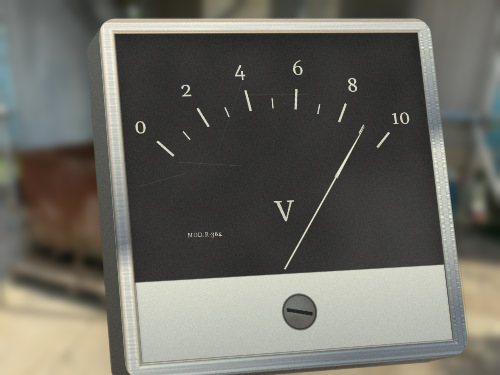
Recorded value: 9 V
